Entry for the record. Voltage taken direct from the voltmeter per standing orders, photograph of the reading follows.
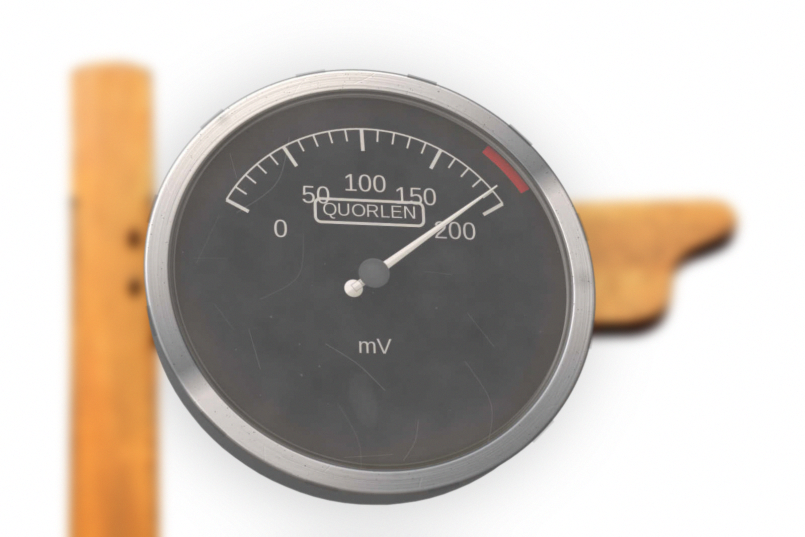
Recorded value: 190 mV
